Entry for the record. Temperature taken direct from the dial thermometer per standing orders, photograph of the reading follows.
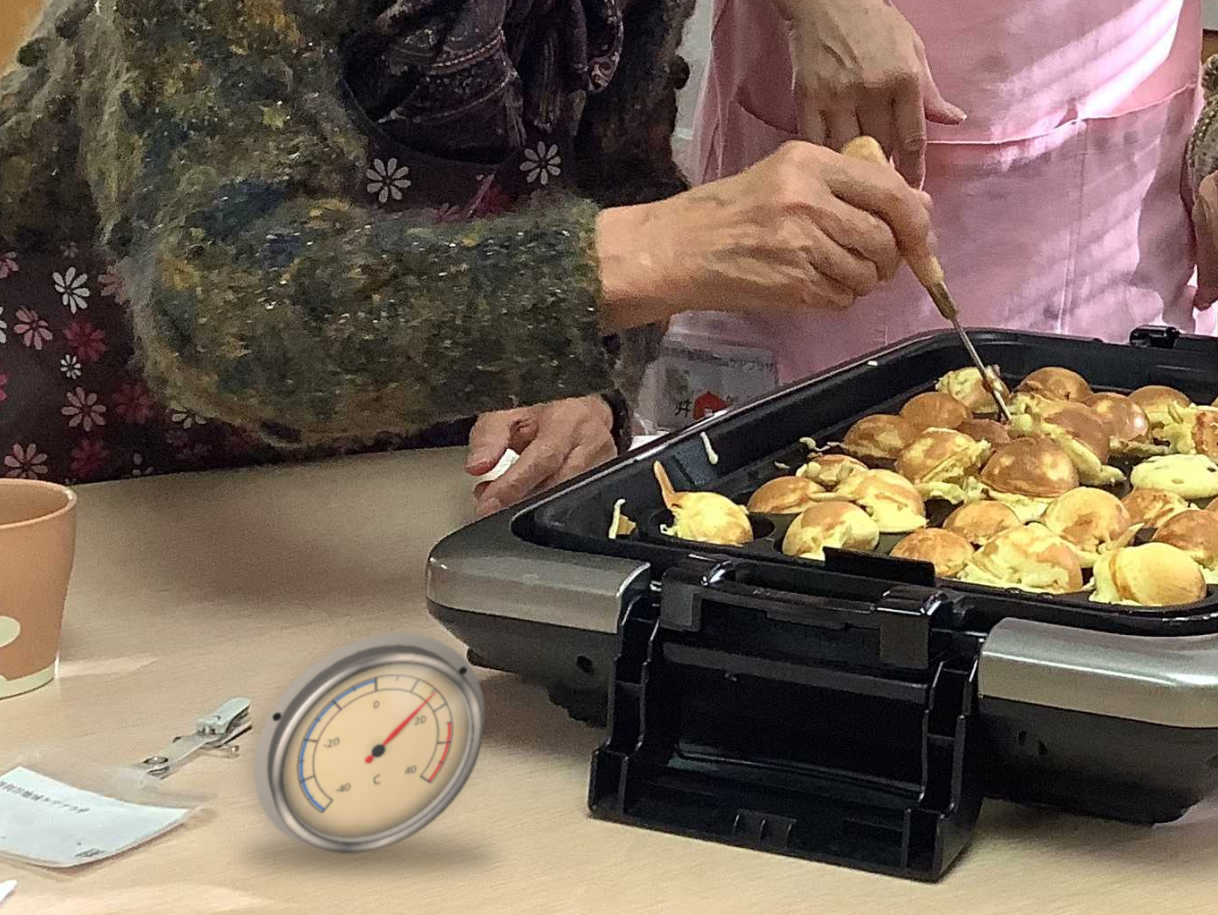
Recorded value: 15 °C
